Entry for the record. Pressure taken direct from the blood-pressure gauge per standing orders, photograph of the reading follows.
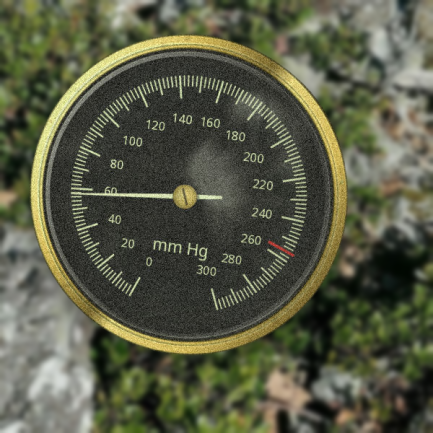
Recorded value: 58 mmHg
